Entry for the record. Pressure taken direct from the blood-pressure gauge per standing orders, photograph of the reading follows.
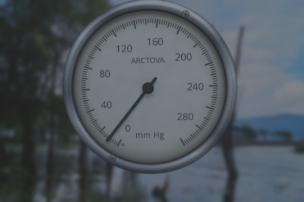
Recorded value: 10 mmHg
